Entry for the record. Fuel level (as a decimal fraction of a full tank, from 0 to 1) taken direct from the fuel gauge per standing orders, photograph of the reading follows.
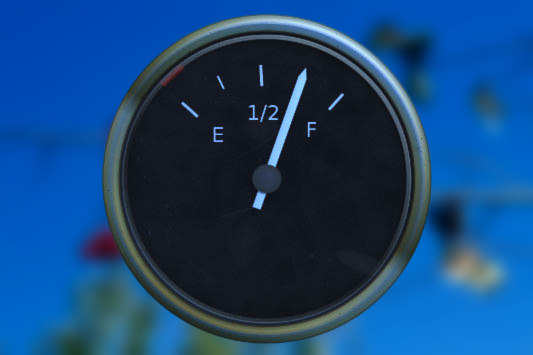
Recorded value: 0.75
